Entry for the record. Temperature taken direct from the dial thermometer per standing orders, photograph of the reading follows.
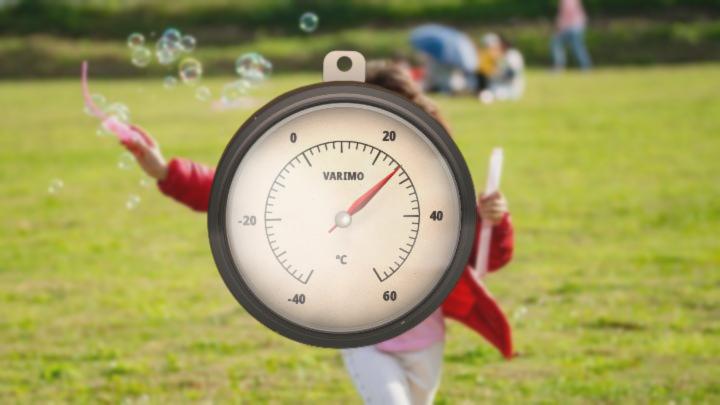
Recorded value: 26 °C
